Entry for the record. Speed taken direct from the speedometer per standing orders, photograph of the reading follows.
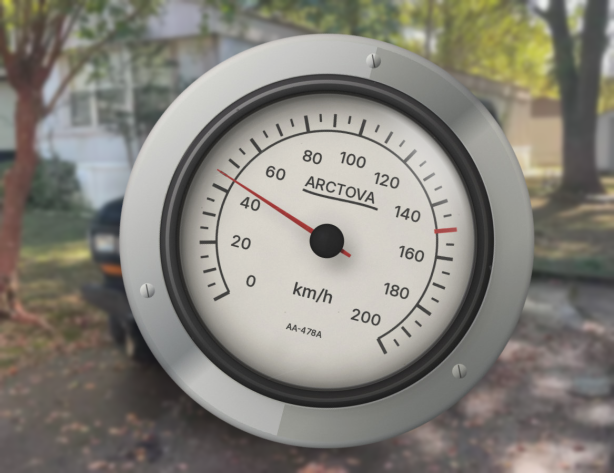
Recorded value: 45 km/h
